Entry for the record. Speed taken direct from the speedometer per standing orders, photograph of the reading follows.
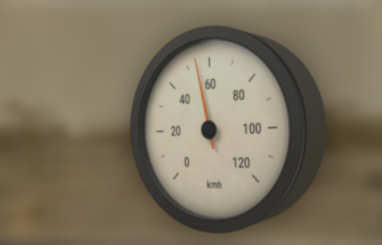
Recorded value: 55 km/h
